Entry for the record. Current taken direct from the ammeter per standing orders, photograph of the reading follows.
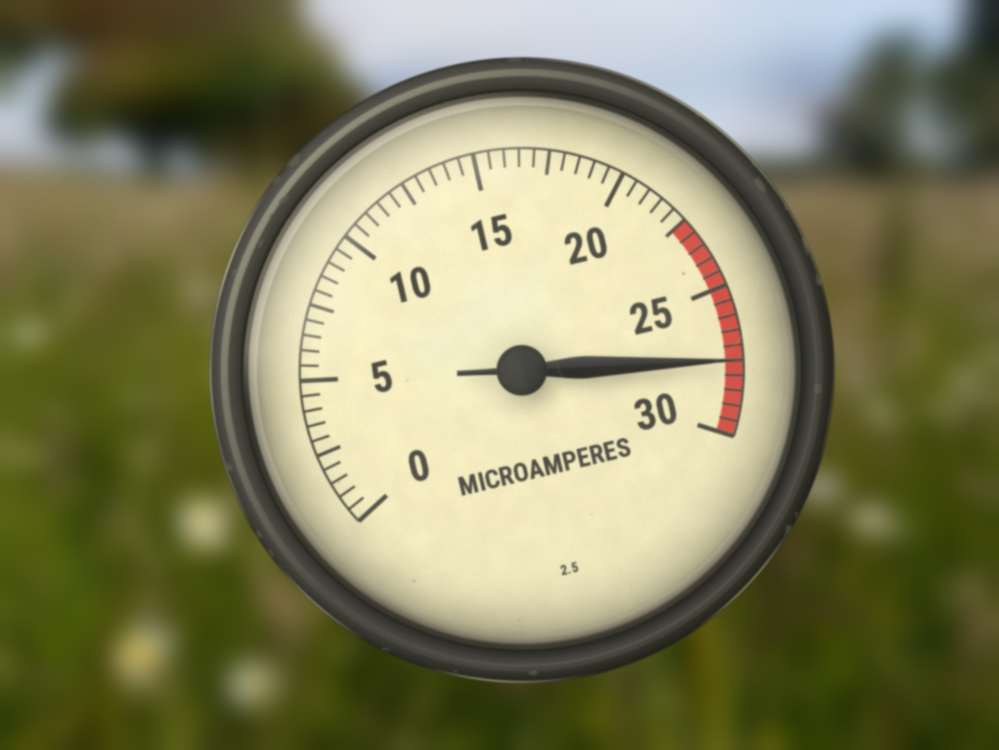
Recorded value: 27.5 µA
